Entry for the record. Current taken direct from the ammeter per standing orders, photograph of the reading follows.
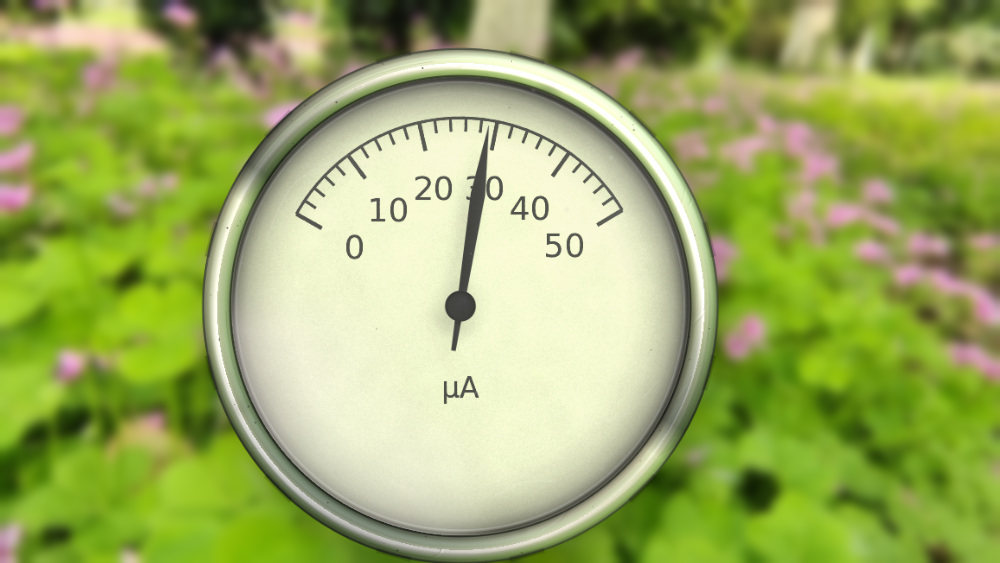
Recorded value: 29 µA
